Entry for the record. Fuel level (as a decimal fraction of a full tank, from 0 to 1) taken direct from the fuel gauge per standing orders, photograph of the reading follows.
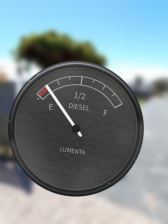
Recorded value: 0.125
